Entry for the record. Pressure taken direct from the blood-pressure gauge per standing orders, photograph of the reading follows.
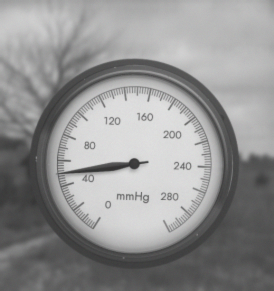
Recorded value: 50 mmHg
